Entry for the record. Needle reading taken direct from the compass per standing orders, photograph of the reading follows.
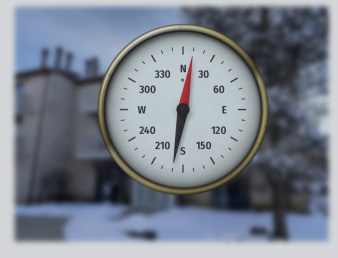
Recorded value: 10 °
